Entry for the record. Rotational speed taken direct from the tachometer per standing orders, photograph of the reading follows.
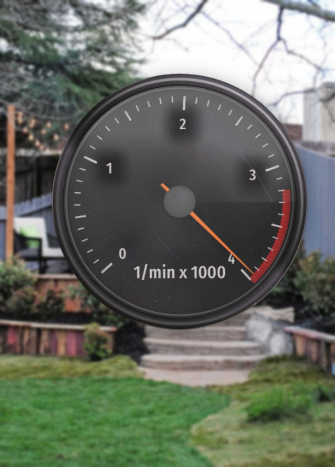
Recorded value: 3950 rpm
